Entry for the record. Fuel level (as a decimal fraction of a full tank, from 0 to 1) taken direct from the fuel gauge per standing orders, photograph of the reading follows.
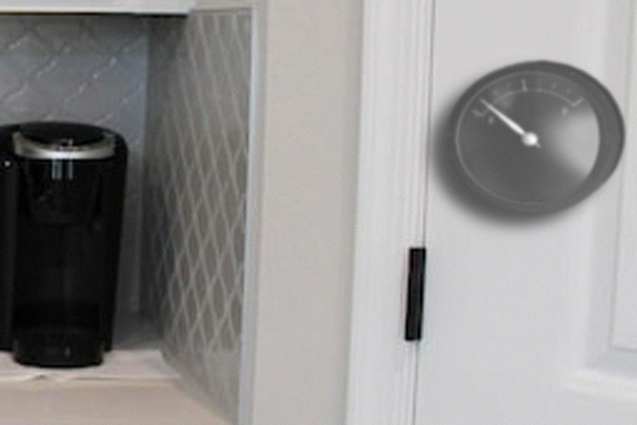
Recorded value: 0.125
